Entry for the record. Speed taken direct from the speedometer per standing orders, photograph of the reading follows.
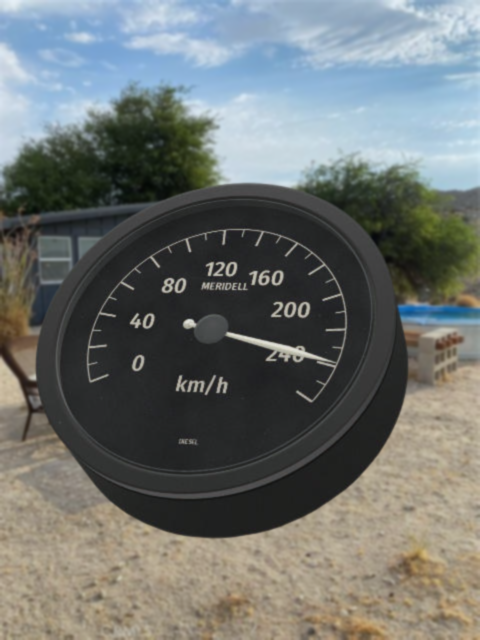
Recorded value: 240 km/h
